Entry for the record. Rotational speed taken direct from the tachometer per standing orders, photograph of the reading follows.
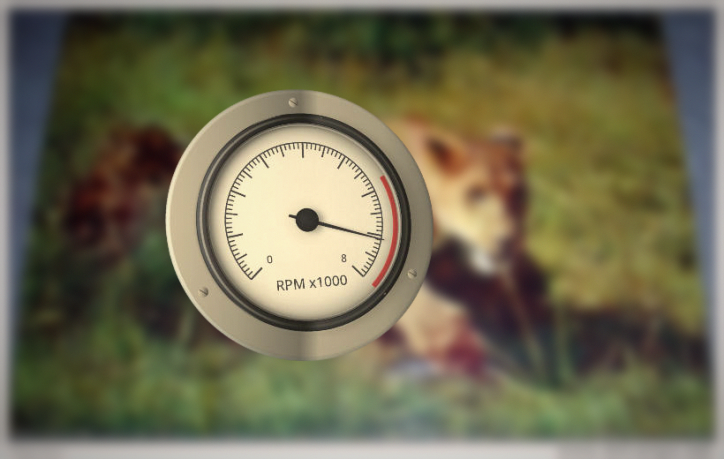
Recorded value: 7100 rpm
